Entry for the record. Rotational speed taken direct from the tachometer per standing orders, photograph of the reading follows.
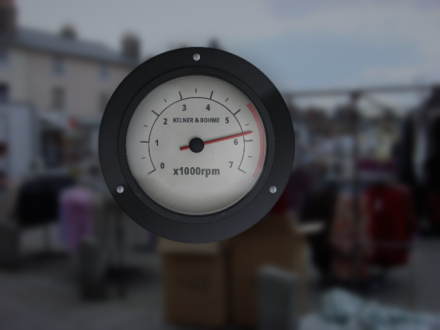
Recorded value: 5750 rpm
